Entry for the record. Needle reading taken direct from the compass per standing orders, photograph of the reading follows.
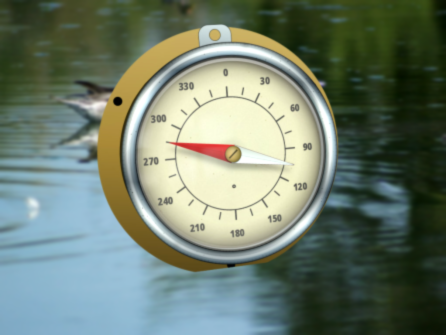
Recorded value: 285 °
